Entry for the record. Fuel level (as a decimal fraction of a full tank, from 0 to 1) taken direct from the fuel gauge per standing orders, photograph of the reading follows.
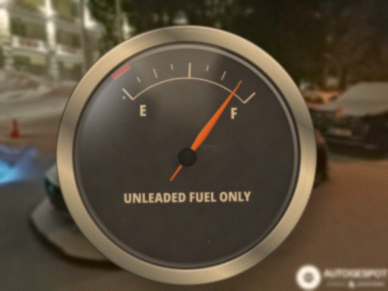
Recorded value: 0.875
